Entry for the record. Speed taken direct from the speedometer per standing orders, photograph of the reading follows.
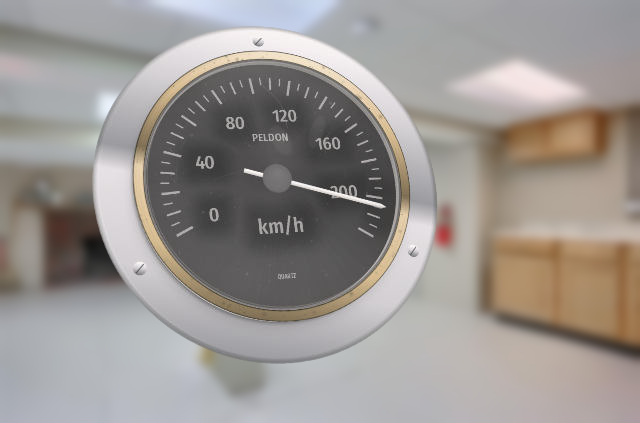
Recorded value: 205 km/h
